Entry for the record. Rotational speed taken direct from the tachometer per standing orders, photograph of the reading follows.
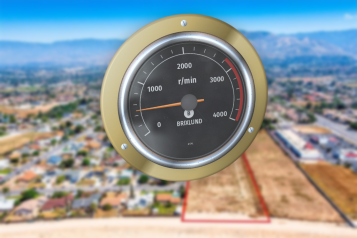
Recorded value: 500 rpm
